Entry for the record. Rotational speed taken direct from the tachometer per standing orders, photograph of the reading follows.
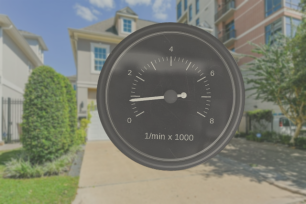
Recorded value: 800 rpm
